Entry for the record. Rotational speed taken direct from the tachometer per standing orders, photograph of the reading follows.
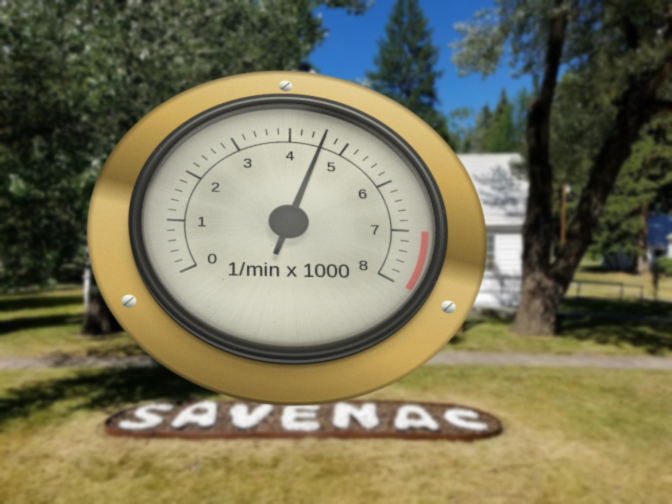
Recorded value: 4600 rpm
